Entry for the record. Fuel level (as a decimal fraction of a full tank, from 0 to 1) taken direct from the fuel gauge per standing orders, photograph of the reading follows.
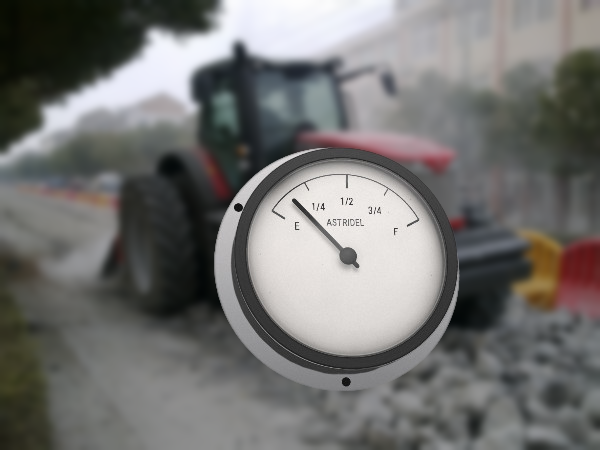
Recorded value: 0.125
